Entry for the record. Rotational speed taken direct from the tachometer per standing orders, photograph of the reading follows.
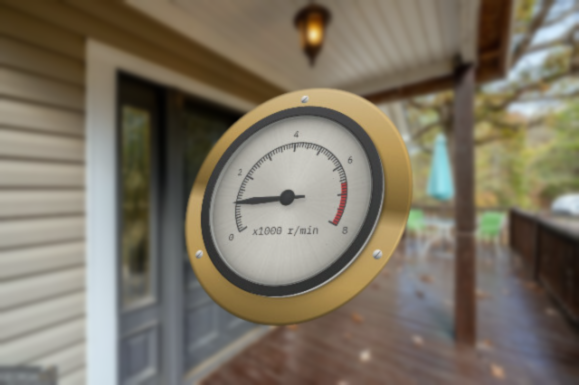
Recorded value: 1000 rpm
